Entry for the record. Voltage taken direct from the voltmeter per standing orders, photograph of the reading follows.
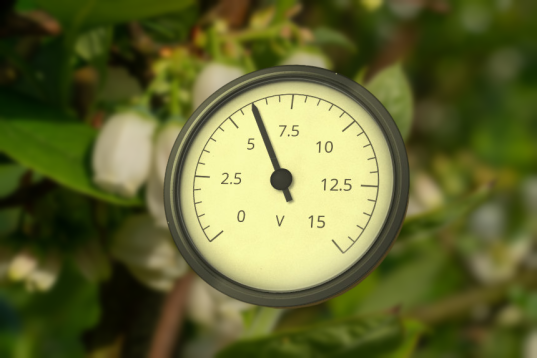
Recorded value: 6 V
